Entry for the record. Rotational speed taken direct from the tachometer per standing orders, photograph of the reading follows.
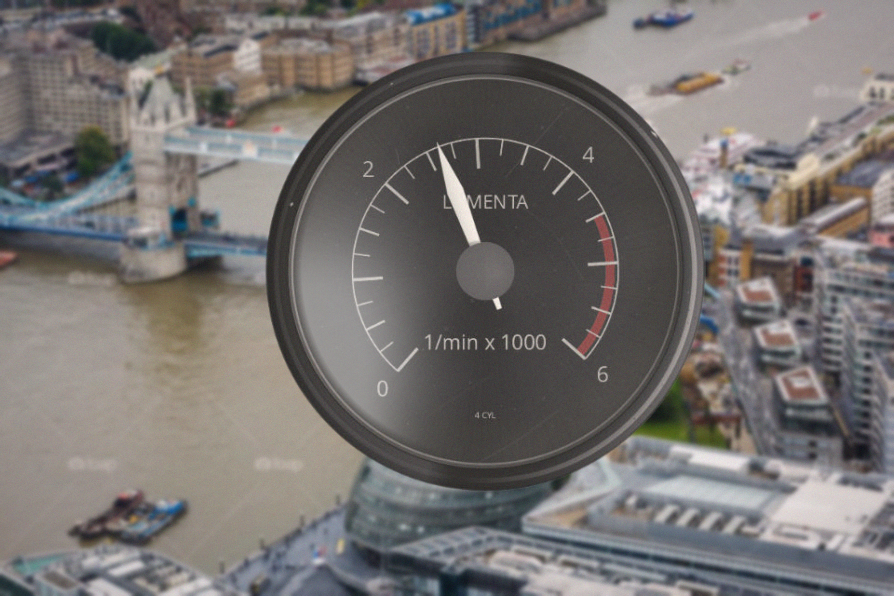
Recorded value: 2625 rpm
